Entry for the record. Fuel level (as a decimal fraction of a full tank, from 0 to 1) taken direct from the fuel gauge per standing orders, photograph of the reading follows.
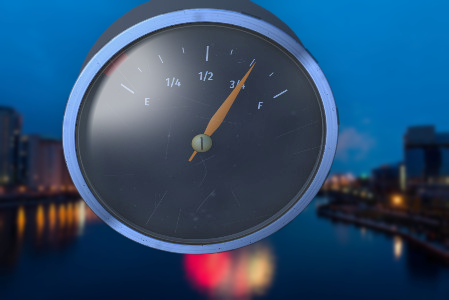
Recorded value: 0.75
